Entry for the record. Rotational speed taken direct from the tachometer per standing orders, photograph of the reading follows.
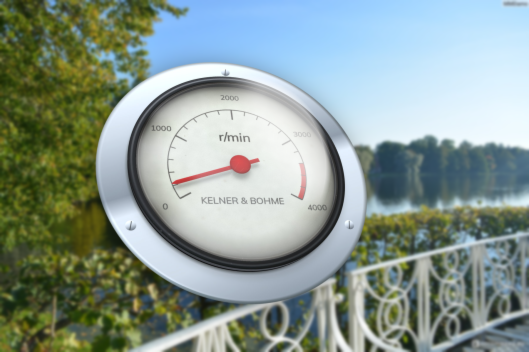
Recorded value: 200 rpm
